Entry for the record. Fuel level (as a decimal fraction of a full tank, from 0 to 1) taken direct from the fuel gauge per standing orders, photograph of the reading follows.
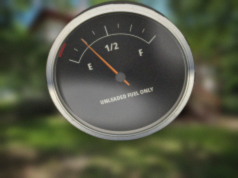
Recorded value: 0.25
